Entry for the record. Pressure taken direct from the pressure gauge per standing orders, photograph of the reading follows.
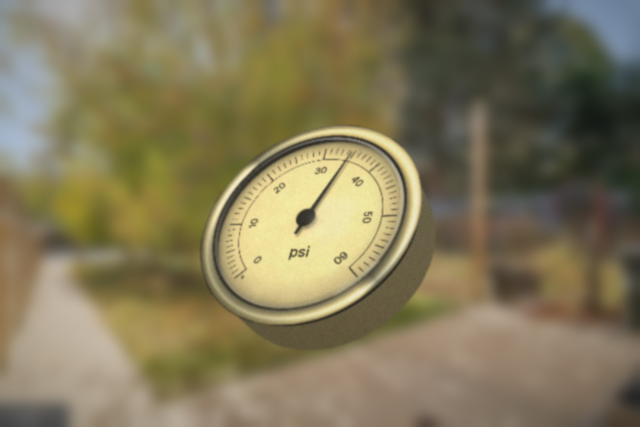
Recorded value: 35 psi
